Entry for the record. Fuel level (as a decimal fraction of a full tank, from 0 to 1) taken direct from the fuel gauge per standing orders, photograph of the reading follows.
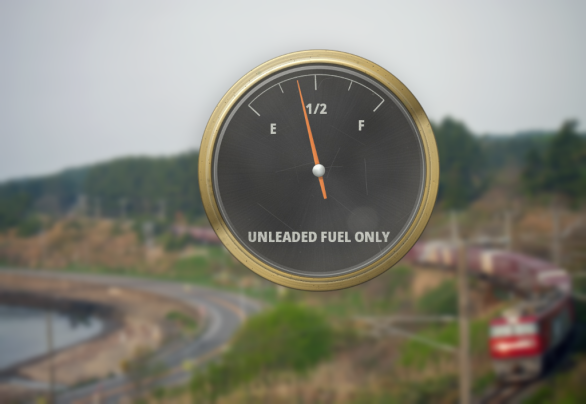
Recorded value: 0.375
